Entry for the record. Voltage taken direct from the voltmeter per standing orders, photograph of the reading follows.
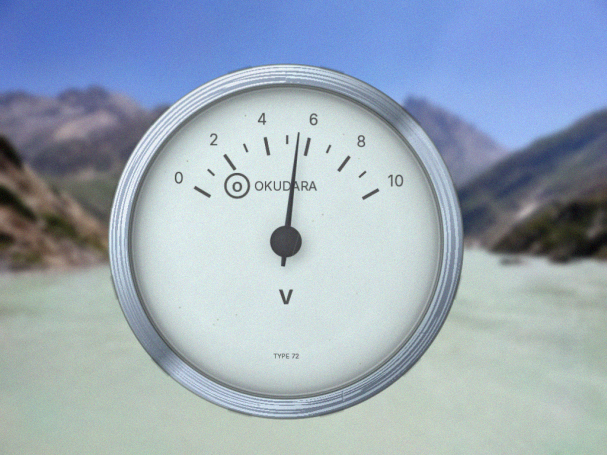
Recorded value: 5.5 V
